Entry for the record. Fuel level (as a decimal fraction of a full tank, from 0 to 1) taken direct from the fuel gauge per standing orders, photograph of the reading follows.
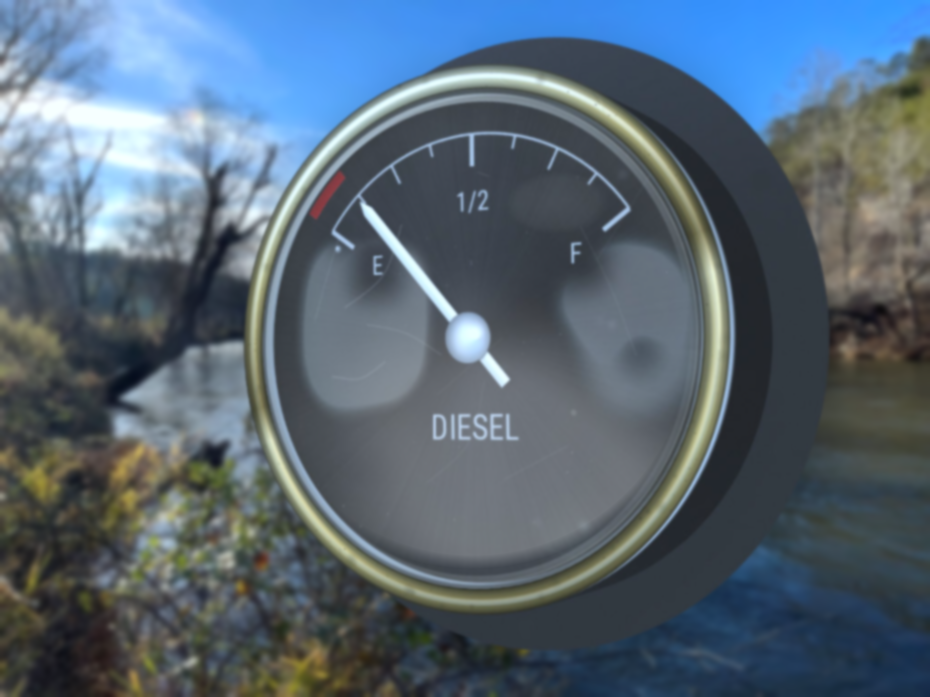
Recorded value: 0.125
